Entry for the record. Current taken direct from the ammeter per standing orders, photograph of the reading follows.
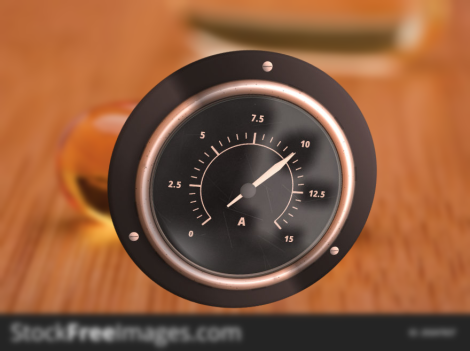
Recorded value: 10 A
